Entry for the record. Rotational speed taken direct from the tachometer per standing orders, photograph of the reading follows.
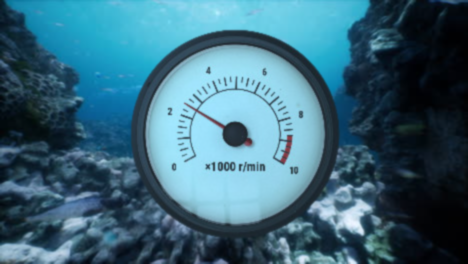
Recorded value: 2500 rpm
